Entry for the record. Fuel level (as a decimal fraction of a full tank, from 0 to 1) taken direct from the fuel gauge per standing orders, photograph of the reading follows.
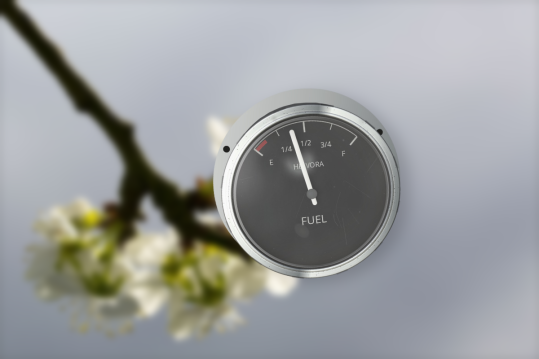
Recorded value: 0.375
